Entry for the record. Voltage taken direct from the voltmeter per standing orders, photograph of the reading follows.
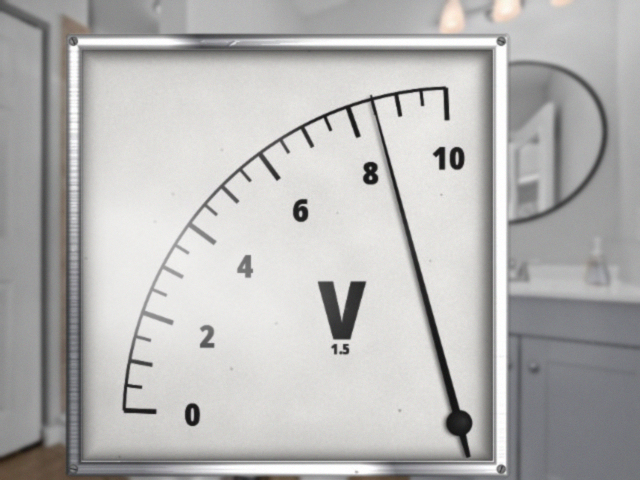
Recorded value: 8.5 V
